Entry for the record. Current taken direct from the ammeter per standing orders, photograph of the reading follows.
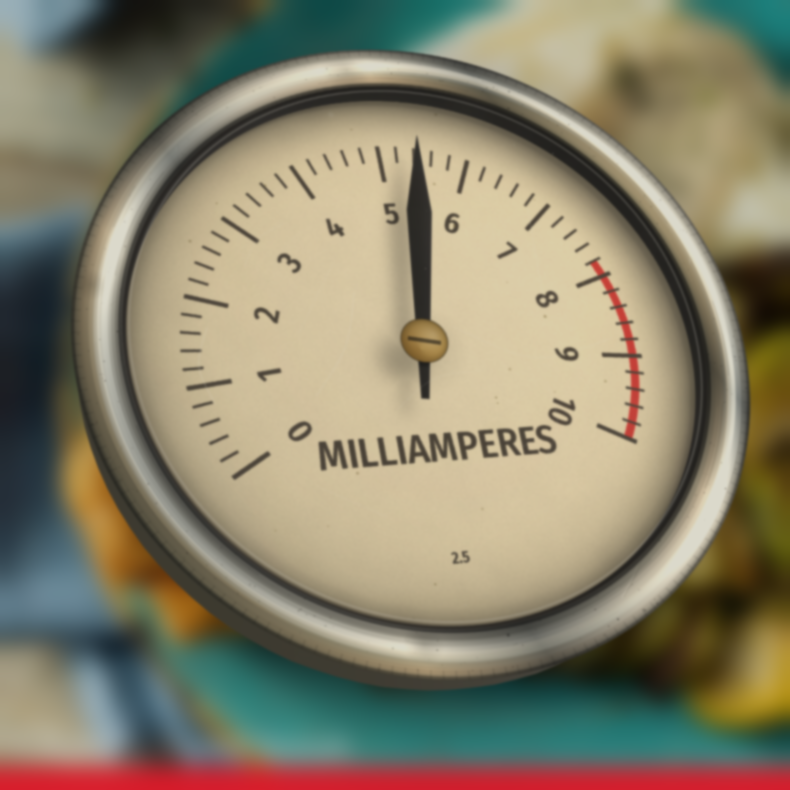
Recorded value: 5.4 mA
